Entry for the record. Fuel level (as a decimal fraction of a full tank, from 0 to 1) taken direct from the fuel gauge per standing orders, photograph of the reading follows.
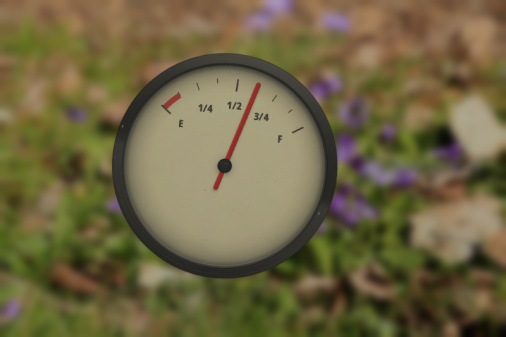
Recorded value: 0.625
